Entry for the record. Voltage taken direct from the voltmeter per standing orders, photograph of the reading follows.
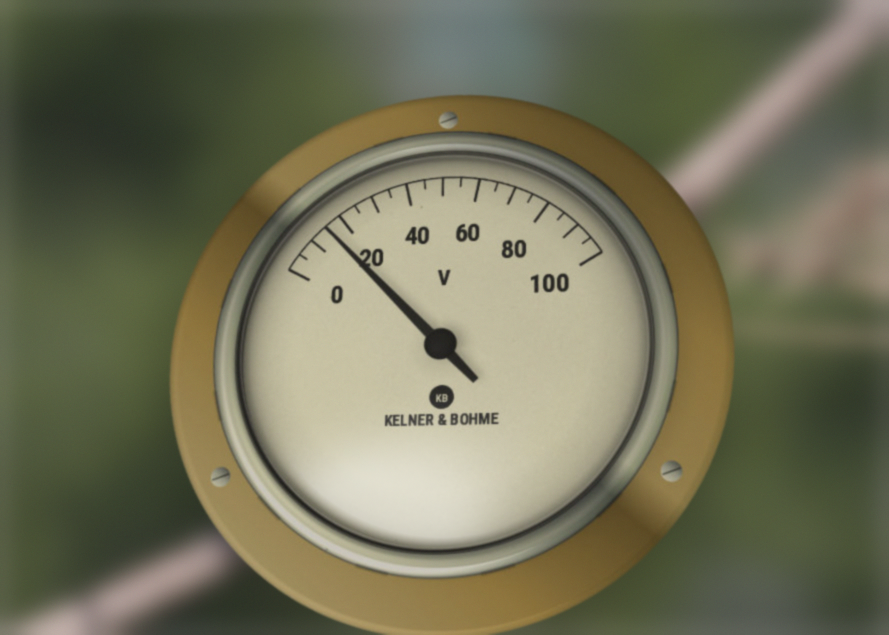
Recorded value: 15 V
